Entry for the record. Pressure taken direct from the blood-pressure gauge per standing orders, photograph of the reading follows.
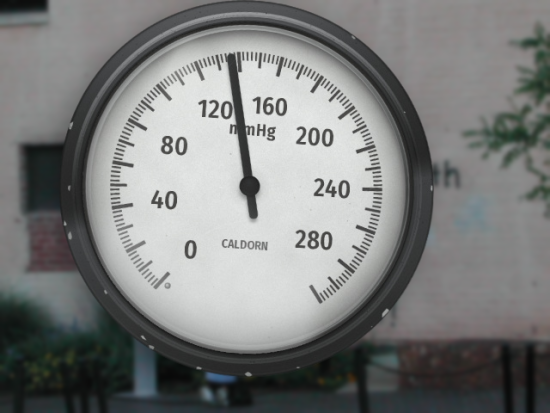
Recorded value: 136 mmHg
